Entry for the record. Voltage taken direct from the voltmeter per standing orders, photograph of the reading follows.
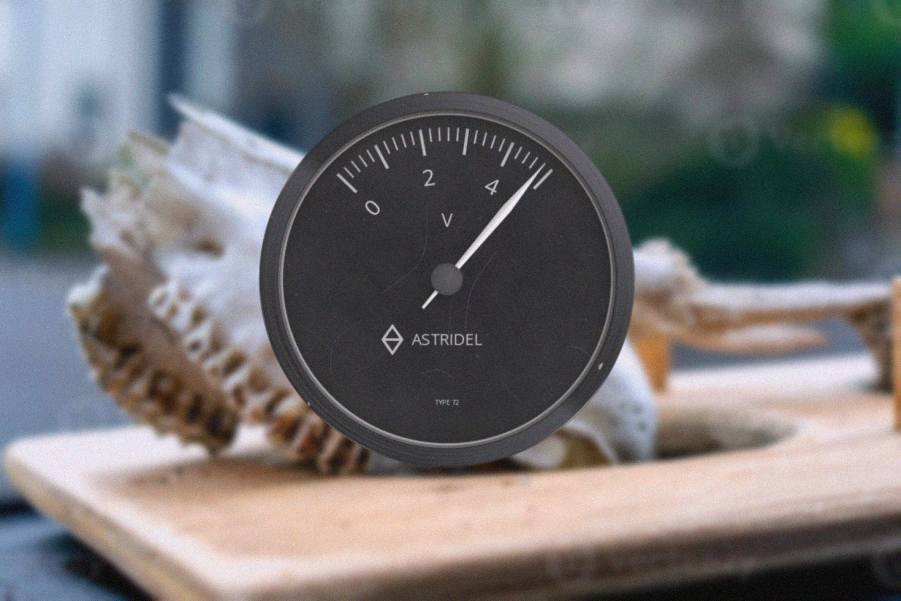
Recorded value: 4.8 V
